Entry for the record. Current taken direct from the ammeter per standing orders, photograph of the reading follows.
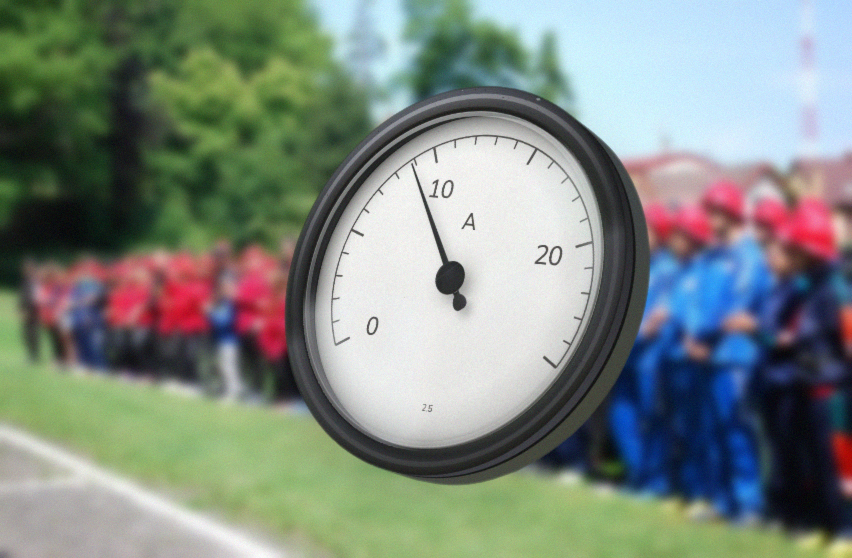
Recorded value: 9 A
